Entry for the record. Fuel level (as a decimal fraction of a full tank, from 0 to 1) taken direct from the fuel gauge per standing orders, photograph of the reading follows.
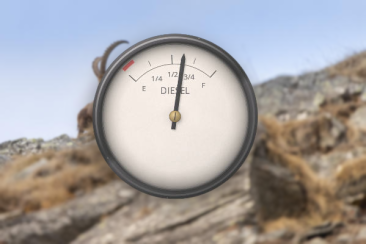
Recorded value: 0.625
